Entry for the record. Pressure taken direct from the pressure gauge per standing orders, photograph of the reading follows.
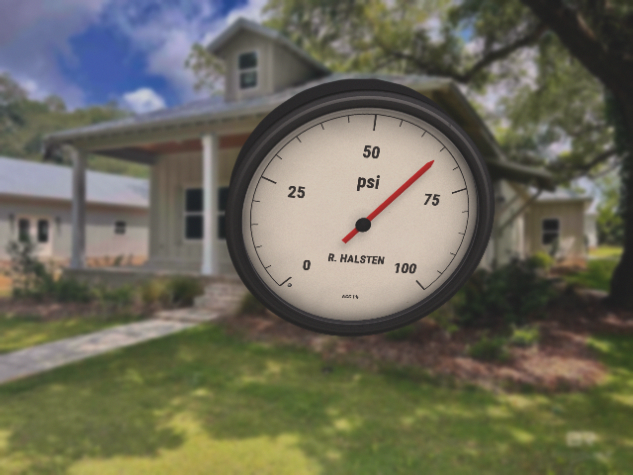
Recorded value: 65 psi
